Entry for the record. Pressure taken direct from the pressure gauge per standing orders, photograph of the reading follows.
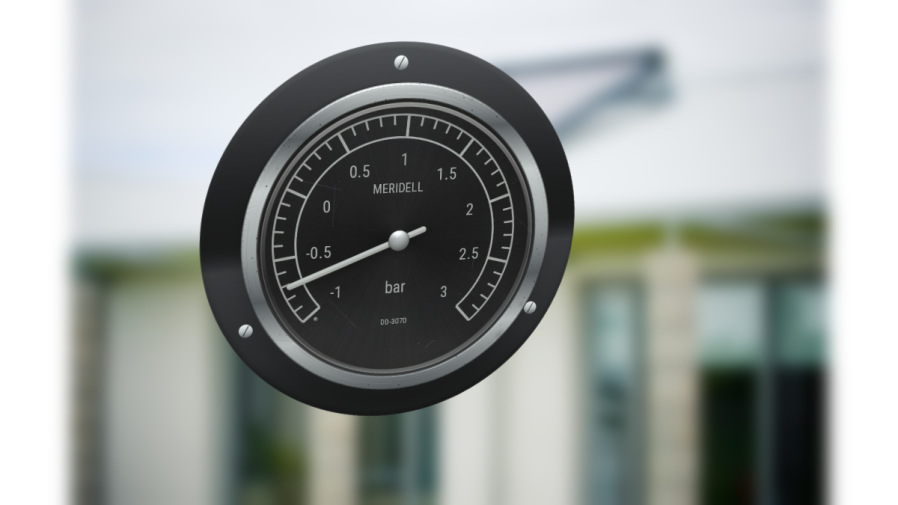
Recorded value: -0.7 bar
